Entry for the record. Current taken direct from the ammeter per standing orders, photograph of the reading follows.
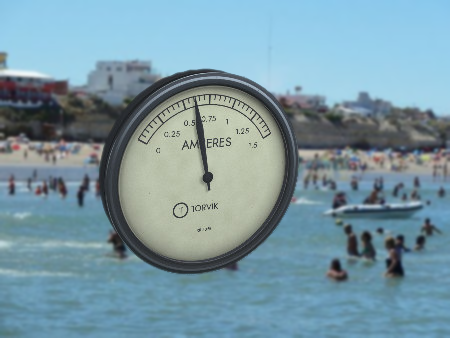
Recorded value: 0.6 A
